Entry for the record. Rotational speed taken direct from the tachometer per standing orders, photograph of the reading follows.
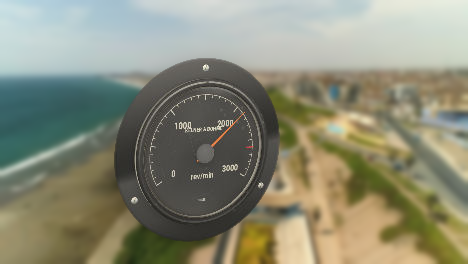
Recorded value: 2100 rpm
